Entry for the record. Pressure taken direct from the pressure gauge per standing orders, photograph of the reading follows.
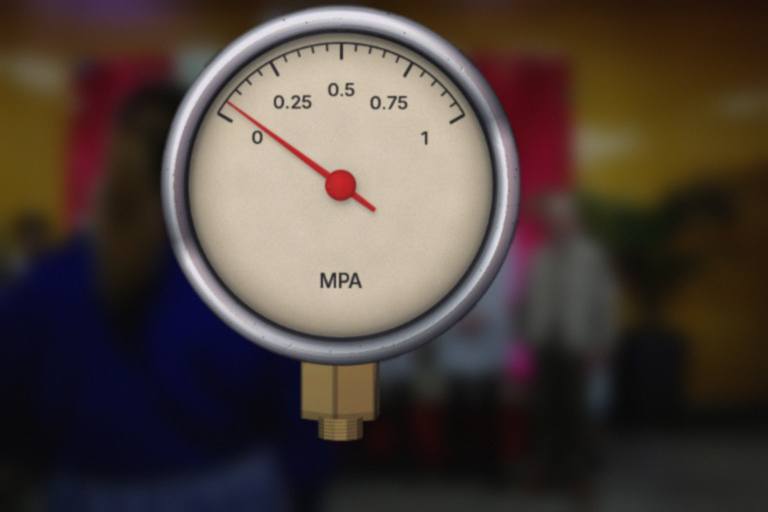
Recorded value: 0.05 MPa
